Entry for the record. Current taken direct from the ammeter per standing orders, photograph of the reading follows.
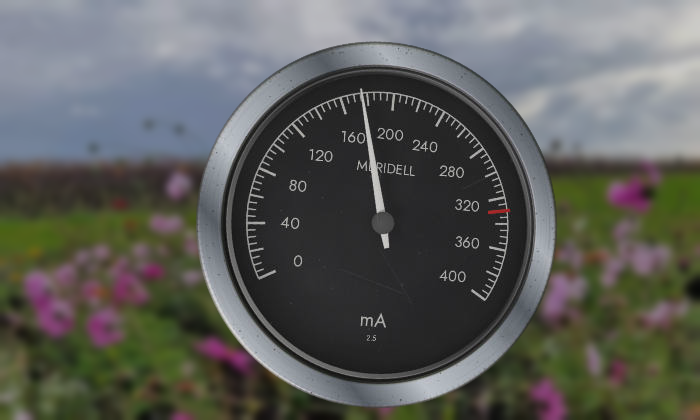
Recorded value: 175 mA
